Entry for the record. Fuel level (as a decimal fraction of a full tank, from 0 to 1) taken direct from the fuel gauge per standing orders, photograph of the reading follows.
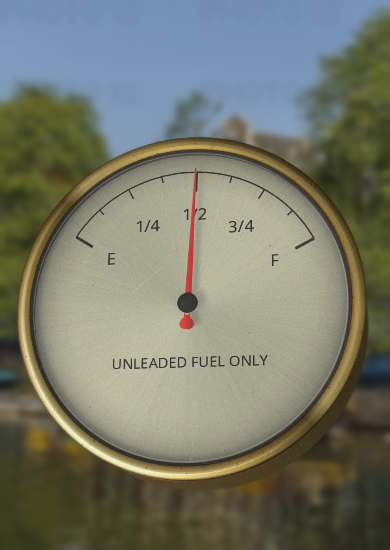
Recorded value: 0.5
